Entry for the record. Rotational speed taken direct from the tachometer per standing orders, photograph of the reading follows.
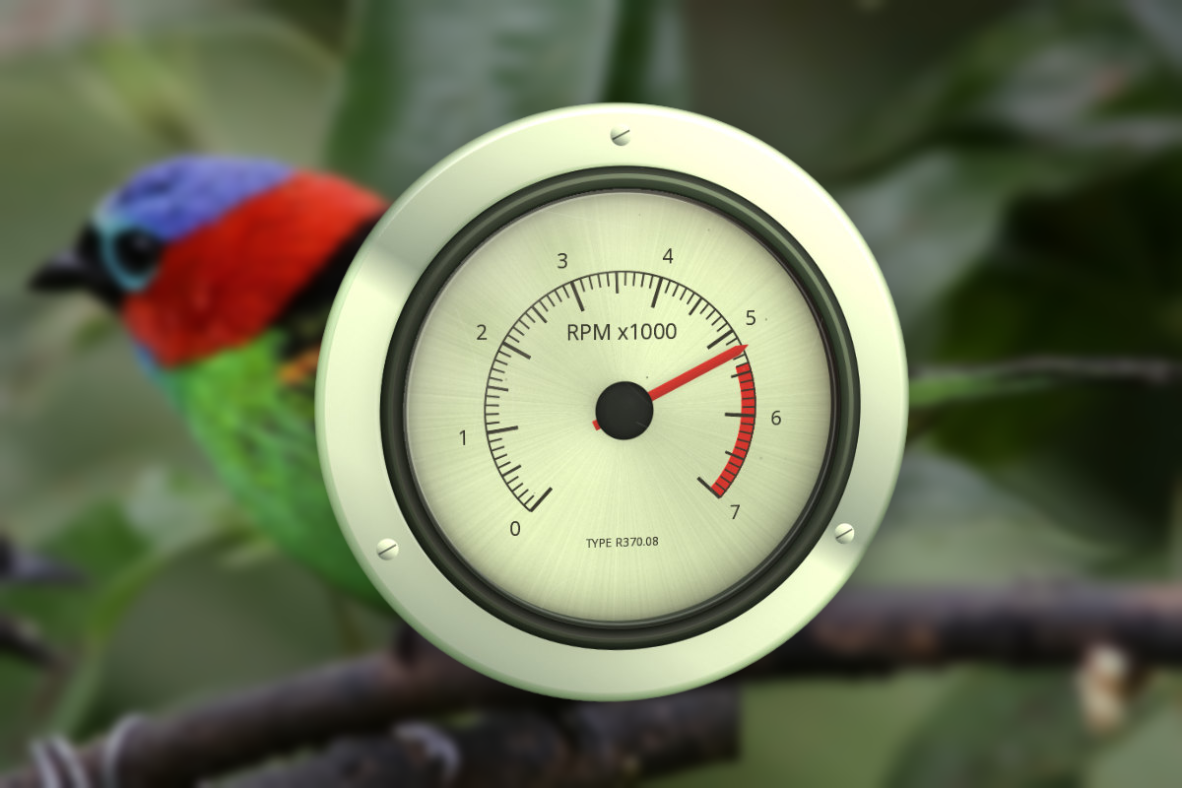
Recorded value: 5200 rpm
